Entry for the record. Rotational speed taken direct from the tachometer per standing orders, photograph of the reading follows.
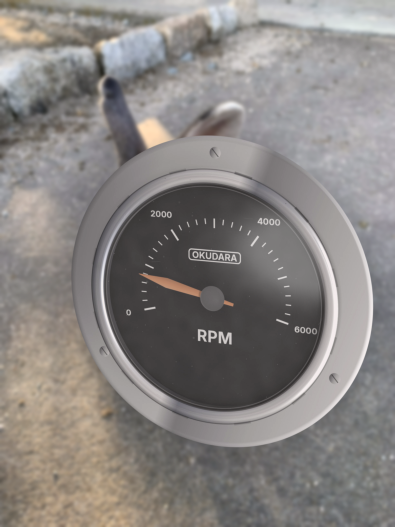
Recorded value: 800 rpm
